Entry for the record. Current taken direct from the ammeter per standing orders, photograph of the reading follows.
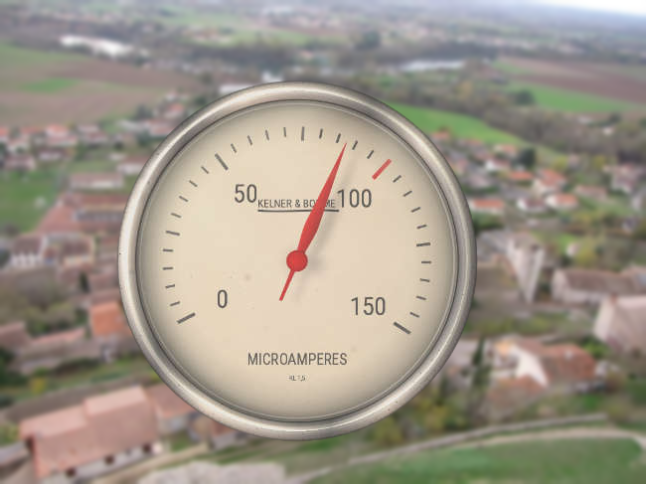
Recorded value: 87.5 µA
